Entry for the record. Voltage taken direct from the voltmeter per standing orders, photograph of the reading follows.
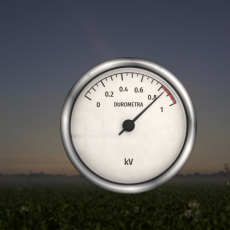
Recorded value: 0.85 kV
